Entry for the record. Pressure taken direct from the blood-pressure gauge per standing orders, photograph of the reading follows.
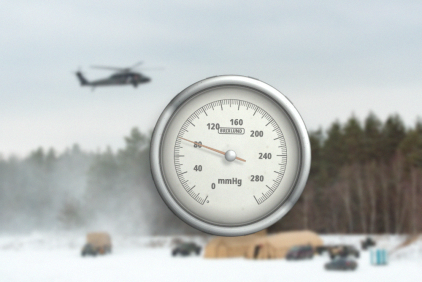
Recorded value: 80 mmHg
